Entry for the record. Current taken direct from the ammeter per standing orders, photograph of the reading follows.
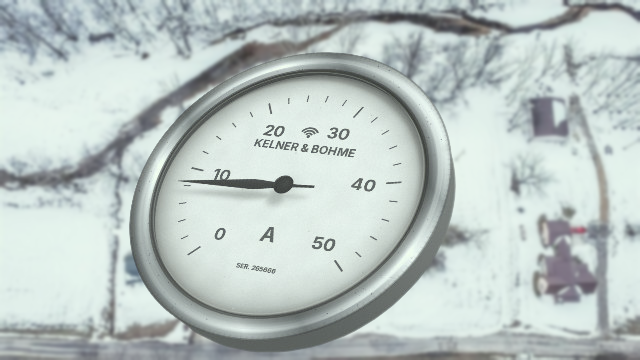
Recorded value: 8 A
